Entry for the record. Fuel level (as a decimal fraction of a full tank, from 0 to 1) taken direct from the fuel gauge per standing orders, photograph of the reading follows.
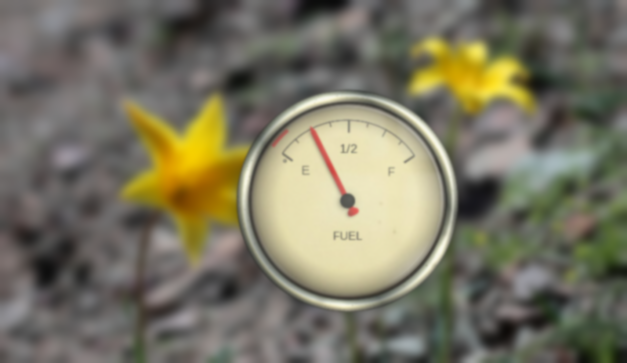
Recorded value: 0.25
